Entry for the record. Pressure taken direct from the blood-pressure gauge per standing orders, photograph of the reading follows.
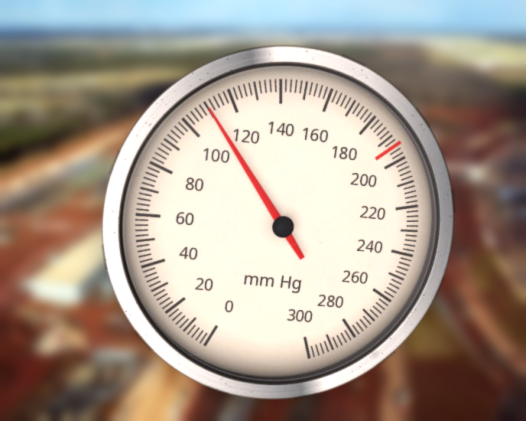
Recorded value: 110 mmHg
